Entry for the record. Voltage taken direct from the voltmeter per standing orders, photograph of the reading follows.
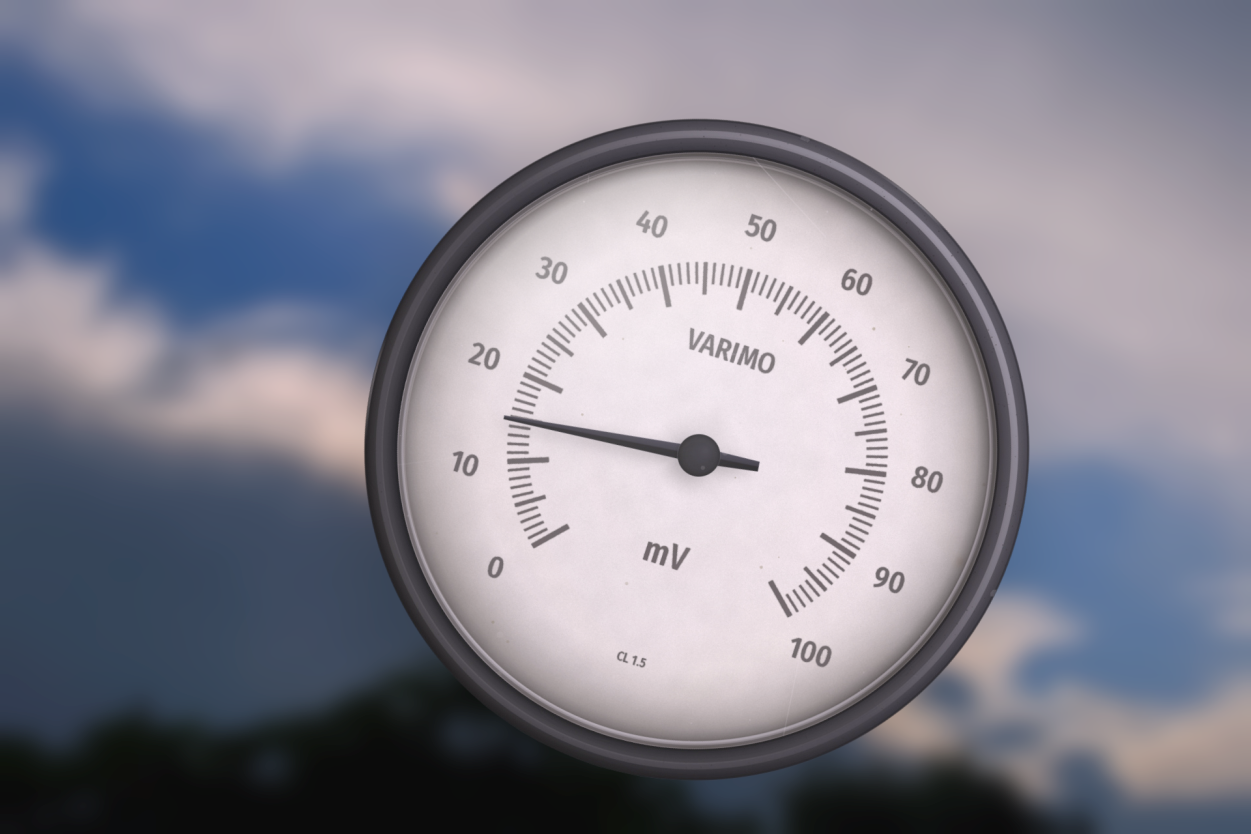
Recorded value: 15 mV
